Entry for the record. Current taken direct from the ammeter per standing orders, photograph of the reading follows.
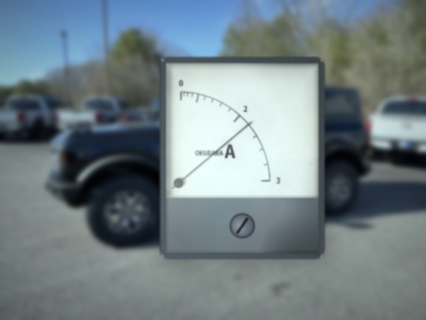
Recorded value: 2.2 A
